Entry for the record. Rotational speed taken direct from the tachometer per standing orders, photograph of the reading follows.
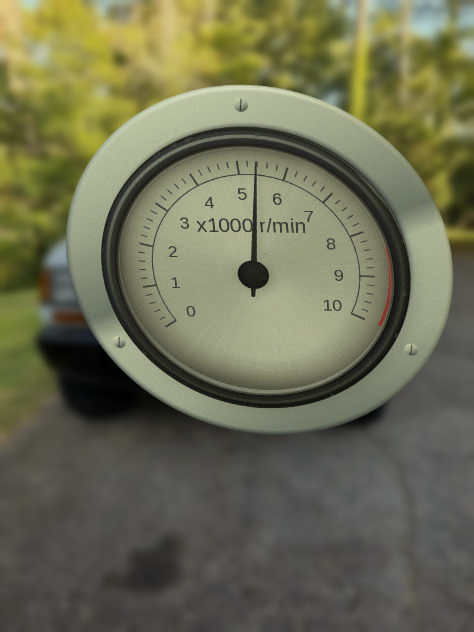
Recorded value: 5400 rpm
